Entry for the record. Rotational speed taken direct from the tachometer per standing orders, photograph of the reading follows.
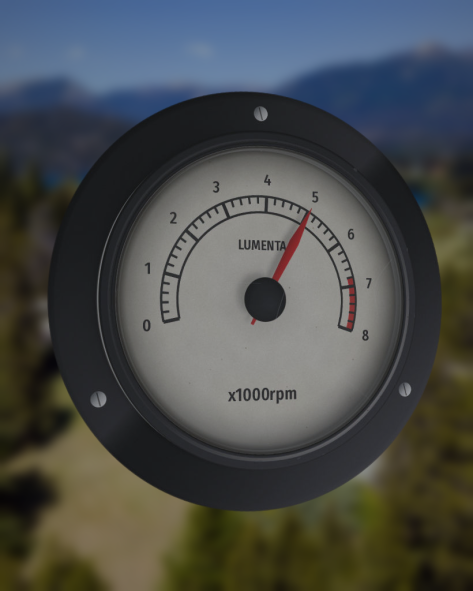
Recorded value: 5000 rpm
